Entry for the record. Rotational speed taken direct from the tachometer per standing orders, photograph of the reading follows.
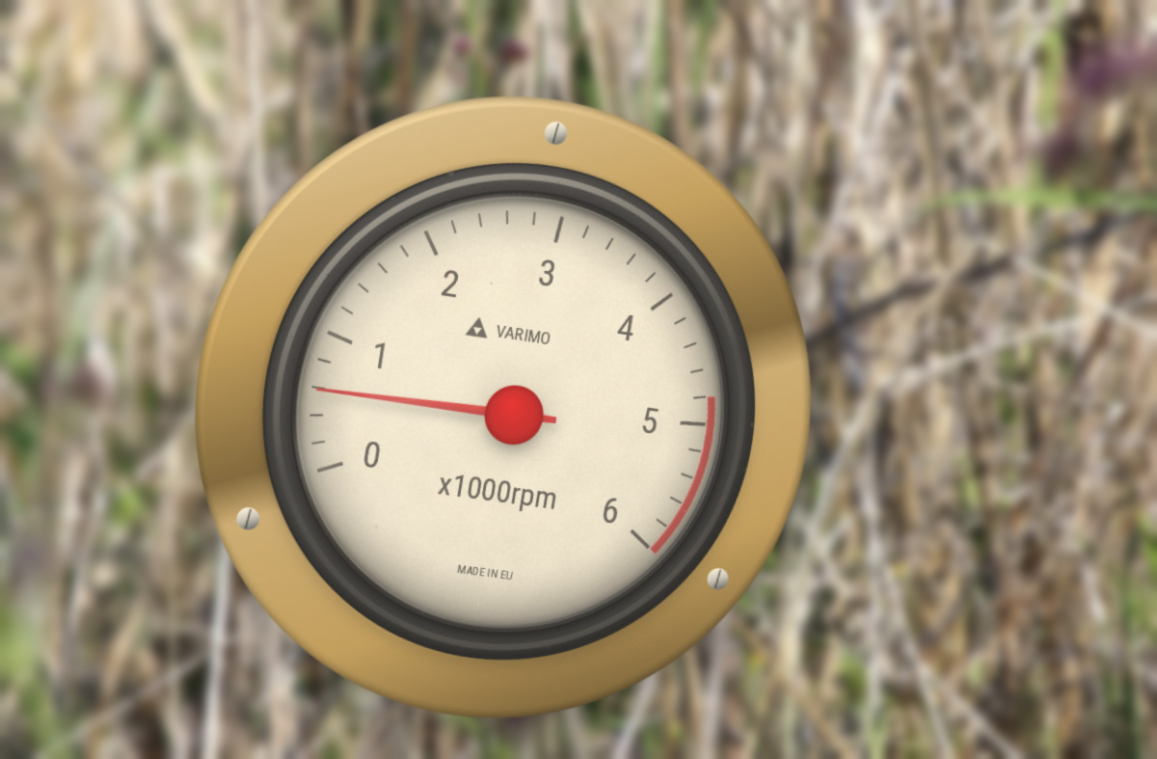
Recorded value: 600 rpm
